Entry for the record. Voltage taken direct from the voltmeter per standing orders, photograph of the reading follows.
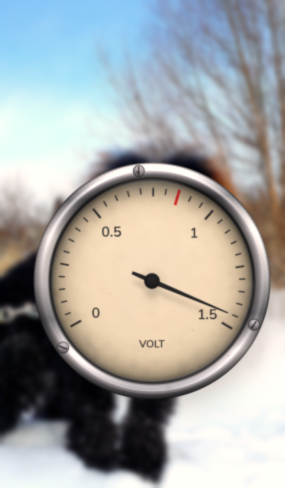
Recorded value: 1.45 V
